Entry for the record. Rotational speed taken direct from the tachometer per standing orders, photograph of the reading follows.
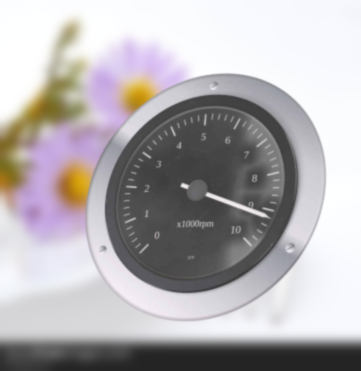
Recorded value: 9200 rpm
